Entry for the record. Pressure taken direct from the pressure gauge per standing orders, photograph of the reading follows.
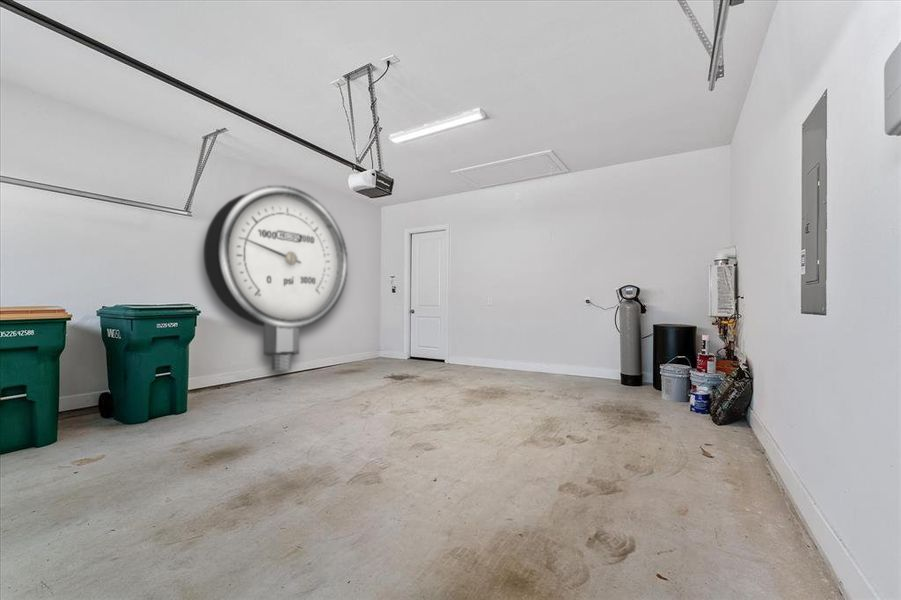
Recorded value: 700 psi
